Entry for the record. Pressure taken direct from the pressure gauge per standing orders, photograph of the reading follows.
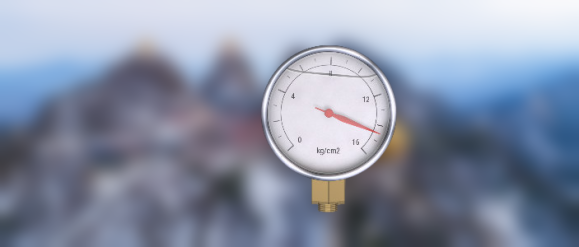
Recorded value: 14.5 kg/cm²
